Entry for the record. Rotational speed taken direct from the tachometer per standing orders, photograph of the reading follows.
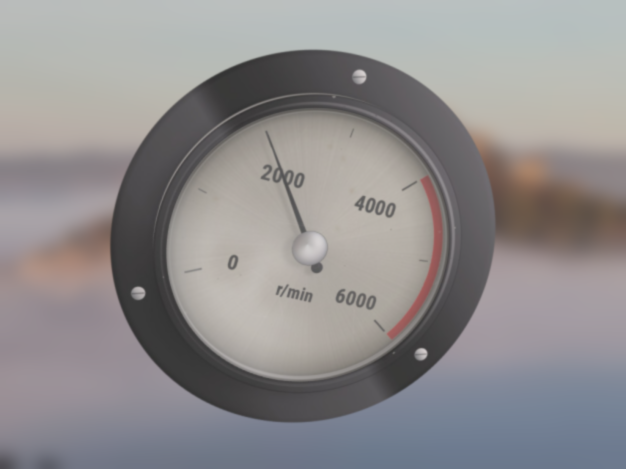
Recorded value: 2000 rpm
